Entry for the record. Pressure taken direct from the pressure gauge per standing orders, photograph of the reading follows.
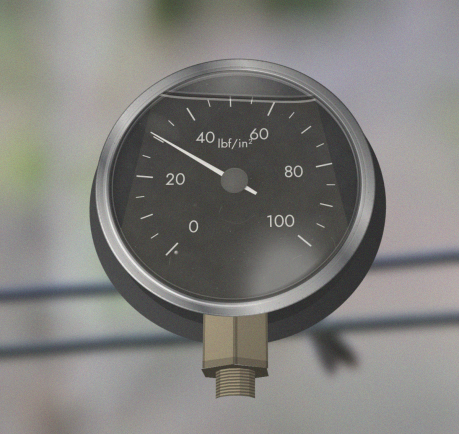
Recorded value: 30 psi
